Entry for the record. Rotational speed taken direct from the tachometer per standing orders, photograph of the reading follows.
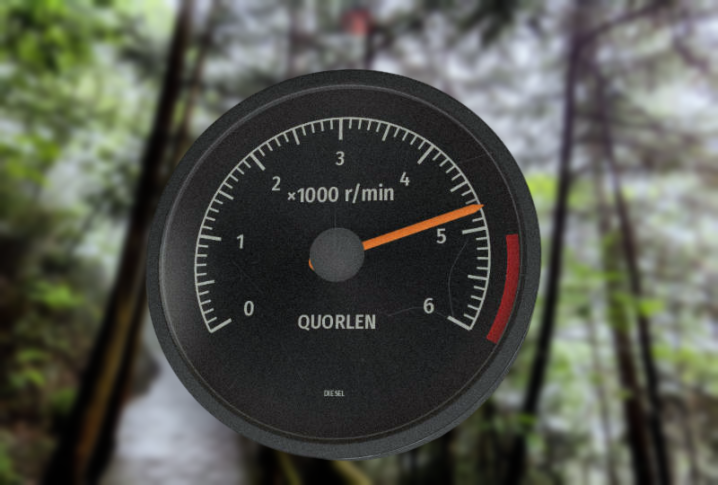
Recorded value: 4800 rpm
